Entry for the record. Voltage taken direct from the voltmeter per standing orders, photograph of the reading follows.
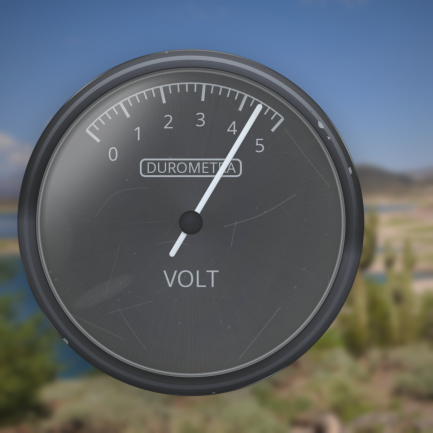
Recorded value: 4.4 V
